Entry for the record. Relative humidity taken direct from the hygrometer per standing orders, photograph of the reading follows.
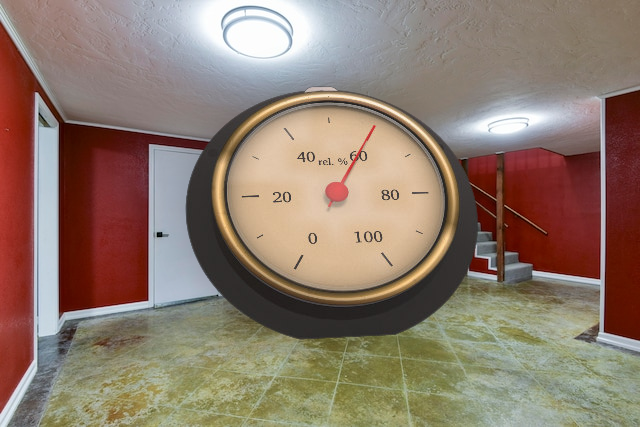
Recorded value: 60 %
